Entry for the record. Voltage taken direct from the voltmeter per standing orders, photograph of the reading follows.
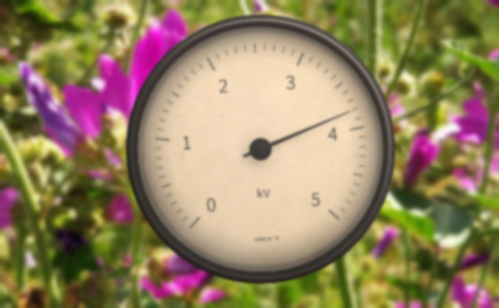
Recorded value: 3.8 kV
